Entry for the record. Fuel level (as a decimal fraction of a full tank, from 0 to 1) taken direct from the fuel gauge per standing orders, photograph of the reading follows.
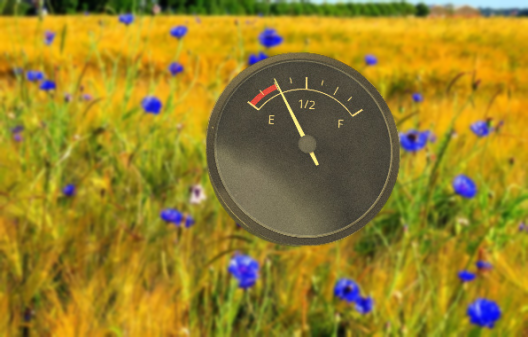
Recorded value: 0.25
